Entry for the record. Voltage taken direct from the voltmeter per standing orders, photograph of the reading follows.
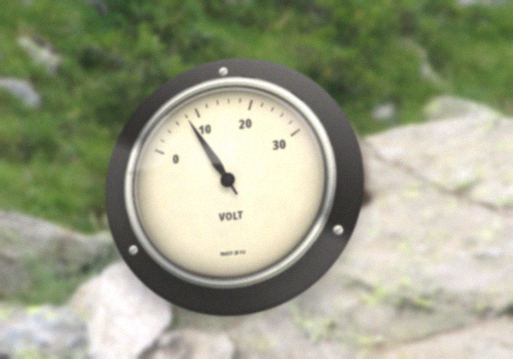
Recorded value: 8 V
